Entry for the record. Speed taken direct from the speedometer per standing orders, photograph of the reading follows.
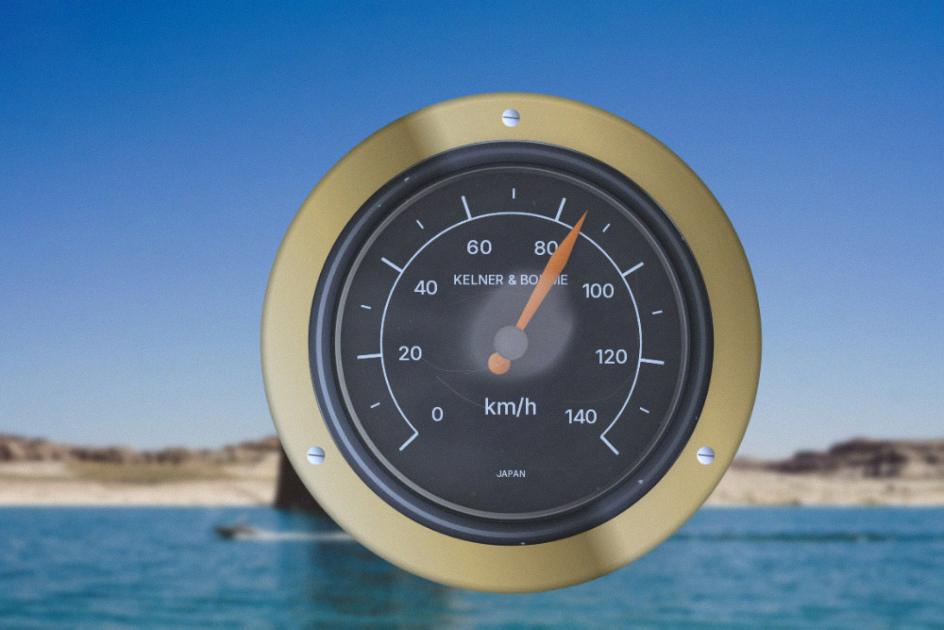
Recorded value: 85 km/h
